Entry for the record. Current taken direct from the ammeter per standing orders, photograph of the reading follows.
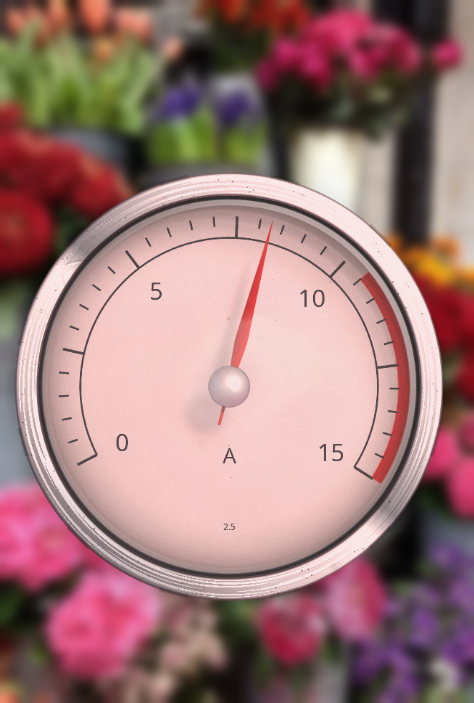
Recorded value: 8.25 A
